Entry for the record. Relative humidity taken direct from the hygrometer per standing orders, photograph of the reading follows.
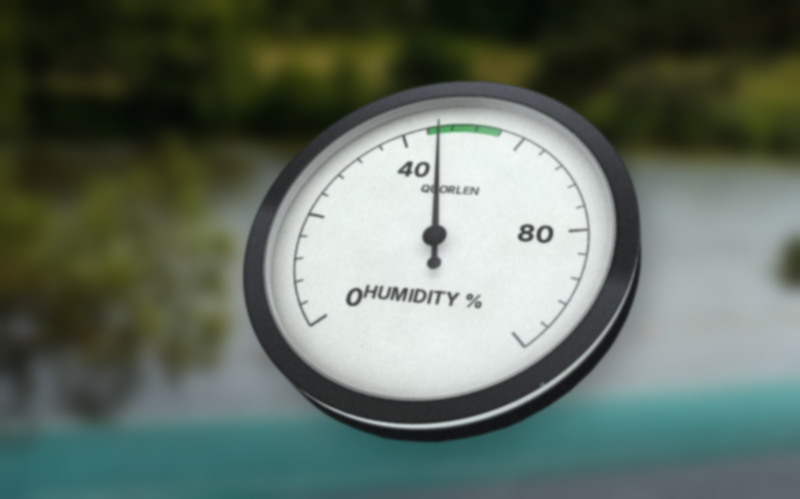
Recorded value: 46 %
